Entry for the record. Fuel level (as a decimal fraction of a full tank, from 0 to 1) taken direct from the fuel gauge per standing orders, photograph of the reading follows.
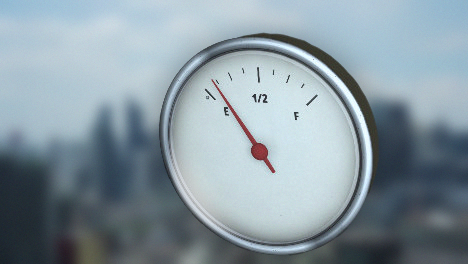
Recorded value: 0.125
